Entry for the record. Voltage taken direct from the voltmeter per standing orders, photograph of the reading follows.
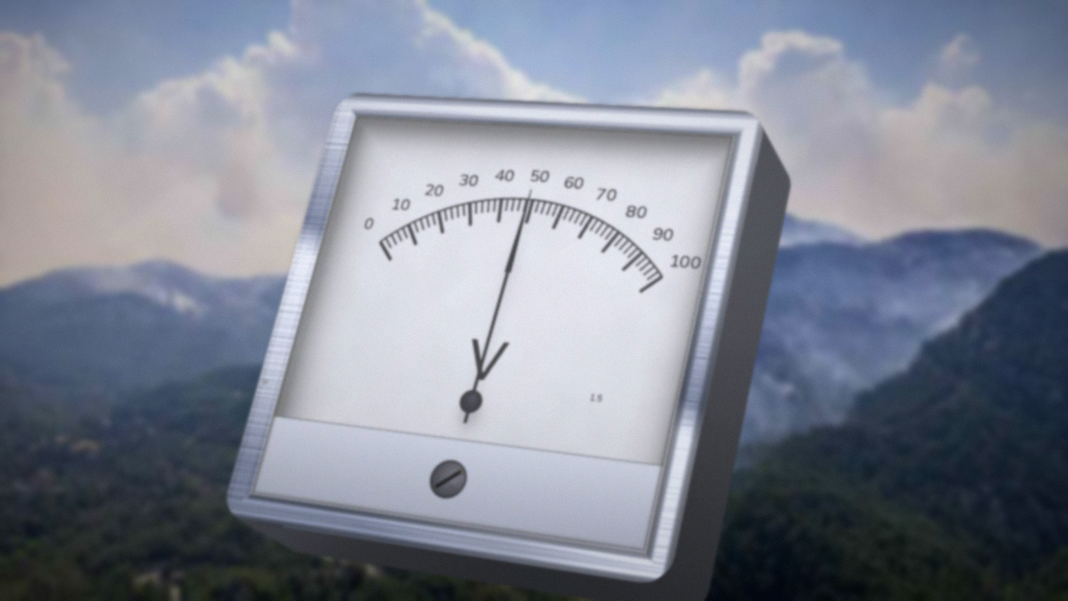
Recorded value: 50 V
